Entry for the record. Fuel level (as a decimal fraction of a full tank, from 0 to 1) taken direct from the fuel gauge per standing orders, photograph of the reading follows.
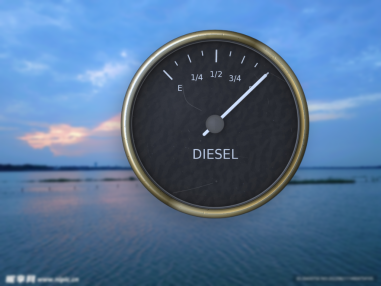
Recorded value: 1
